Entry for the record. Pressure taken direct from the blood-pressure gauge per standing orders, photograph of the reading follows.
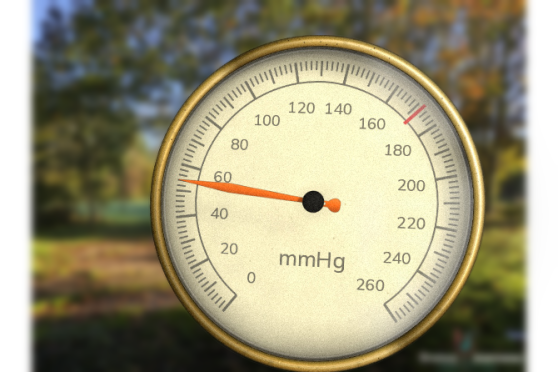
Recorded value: 54 mmHg
